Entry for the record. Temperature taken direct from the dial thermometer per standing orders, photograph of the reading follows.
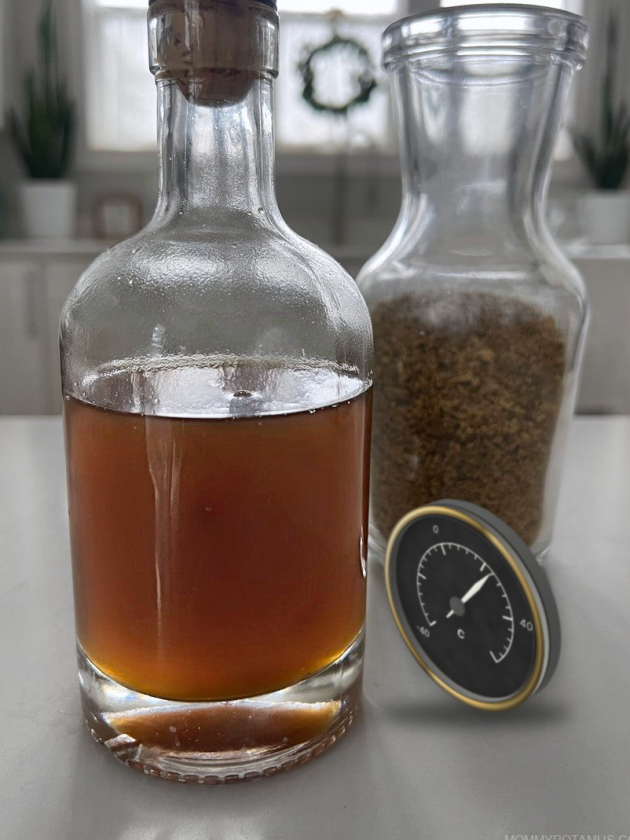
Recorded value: 24 °C
